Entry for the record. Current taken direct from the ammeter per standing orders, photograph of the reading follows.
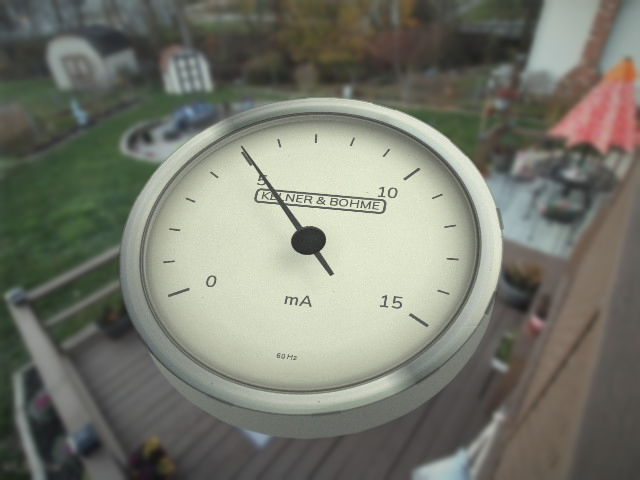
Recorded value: 5 mA
